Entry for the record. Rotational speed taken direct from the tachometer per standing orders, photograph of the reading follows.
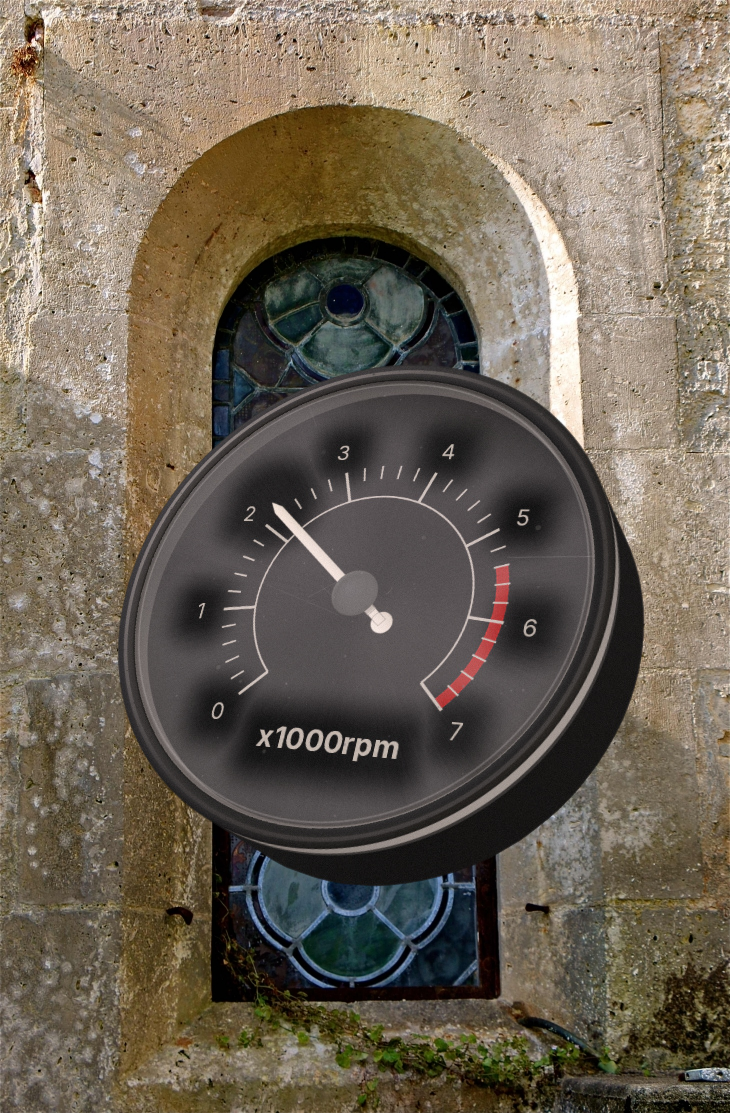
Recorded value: 2200 rpm
